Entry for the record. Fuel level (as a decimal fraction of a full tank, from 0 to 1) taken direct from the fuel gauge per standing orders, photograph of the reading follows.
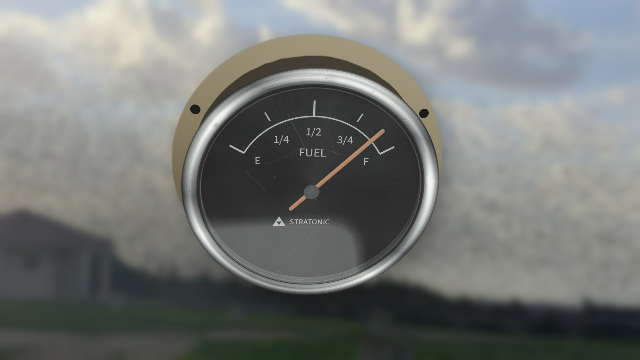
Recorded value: 0.875
